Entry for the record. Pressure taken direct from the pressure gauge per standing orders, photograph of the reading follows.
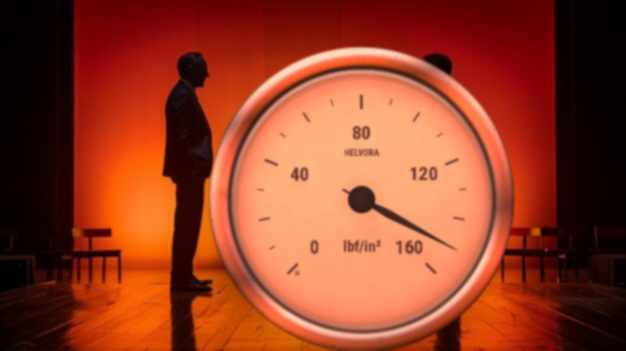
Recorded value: 150 psi
